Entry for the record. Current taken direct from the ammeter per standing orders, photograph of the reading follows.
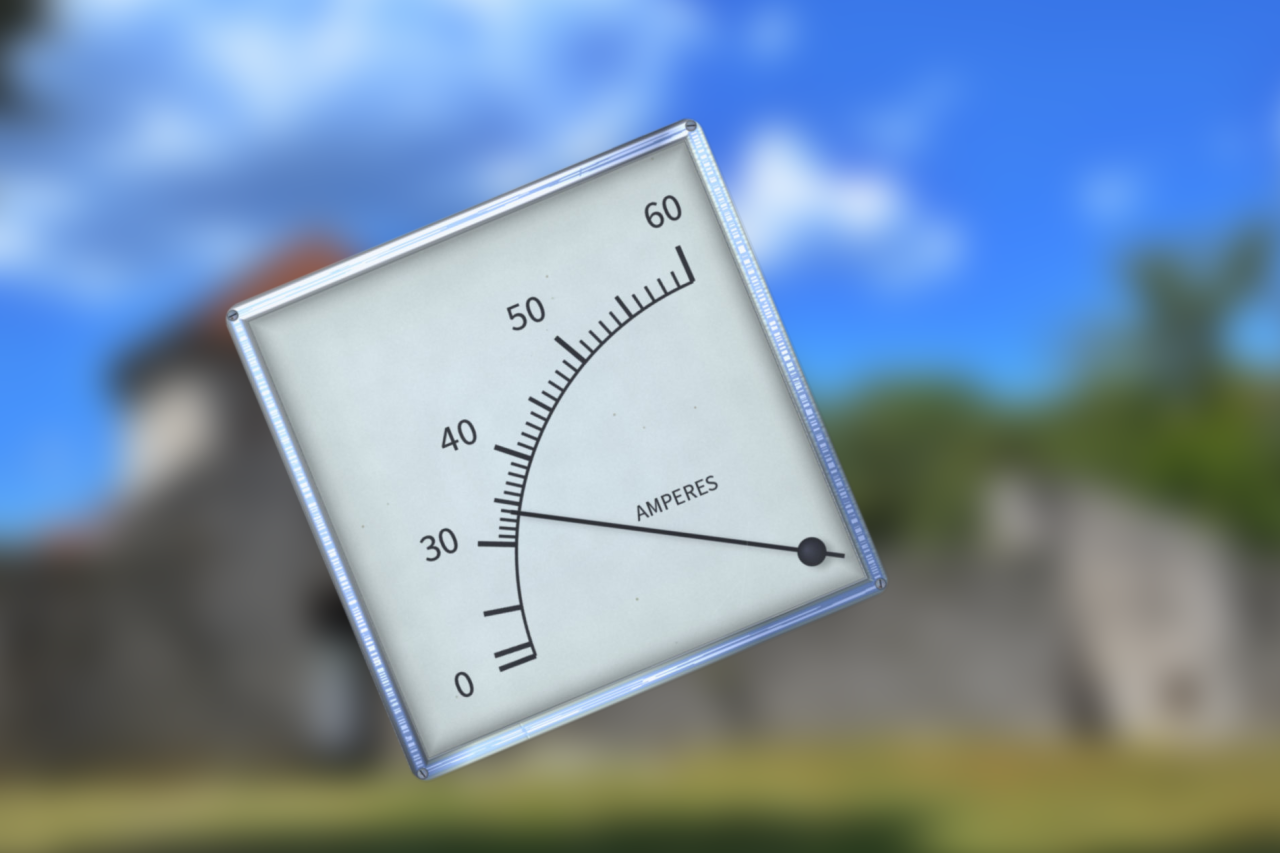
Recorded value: 34 A
